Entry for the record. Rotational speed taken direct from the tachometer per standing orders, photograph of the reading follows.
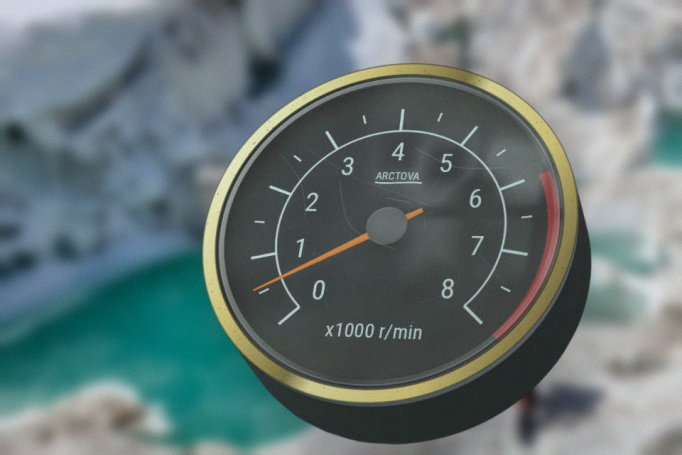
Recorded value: 500 rpm
